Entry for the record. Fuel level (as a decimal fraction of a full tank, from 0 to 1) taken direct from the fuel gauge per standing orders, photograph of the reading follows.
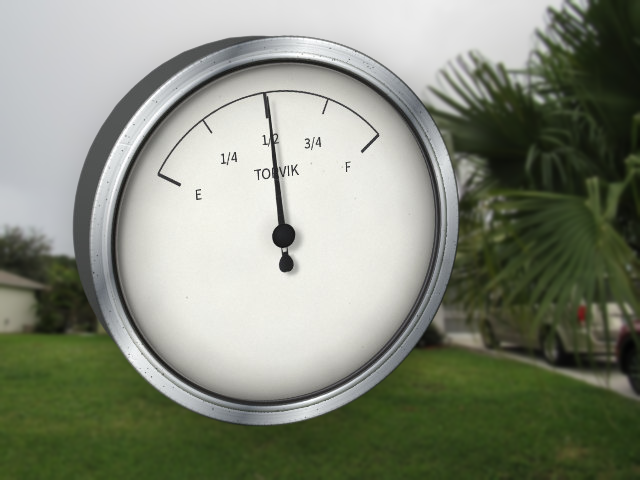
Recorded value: 0.5
